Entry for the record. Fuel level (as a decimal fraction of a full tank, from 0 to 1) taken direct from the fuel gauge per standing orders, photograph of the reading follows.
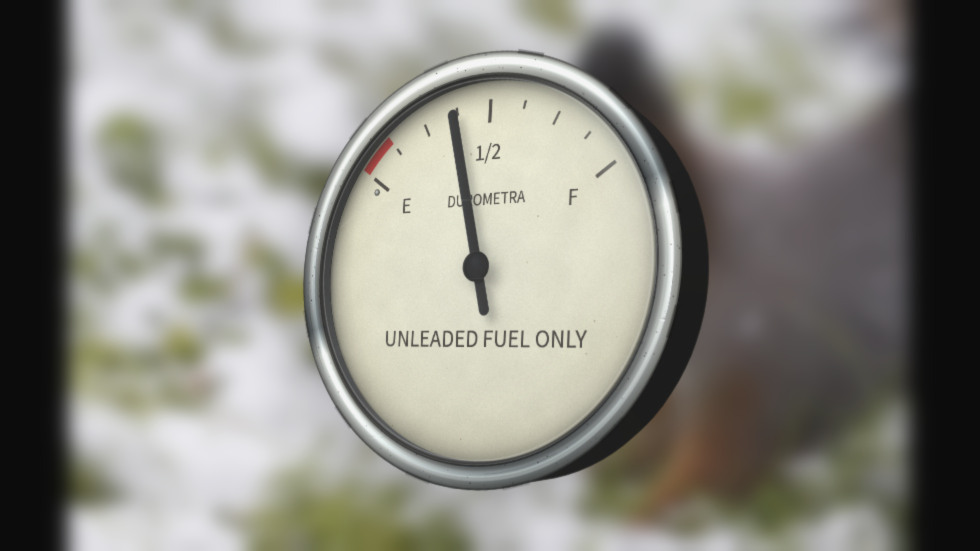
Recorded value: 0.375
